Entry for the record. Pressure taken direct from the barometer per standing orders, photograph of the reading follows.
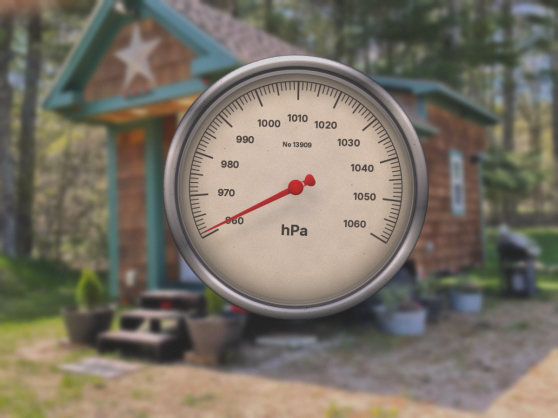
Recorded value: 961 hPa
